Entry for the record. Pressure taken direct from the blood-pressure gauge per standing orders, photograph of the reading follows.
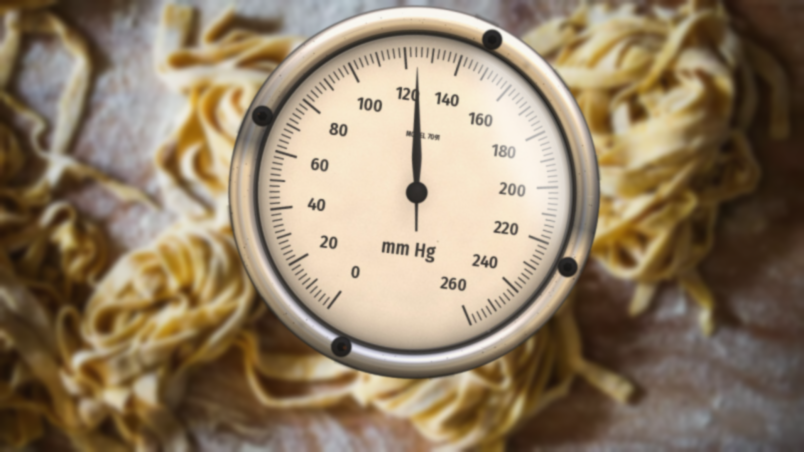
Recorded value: 124 mmHg
